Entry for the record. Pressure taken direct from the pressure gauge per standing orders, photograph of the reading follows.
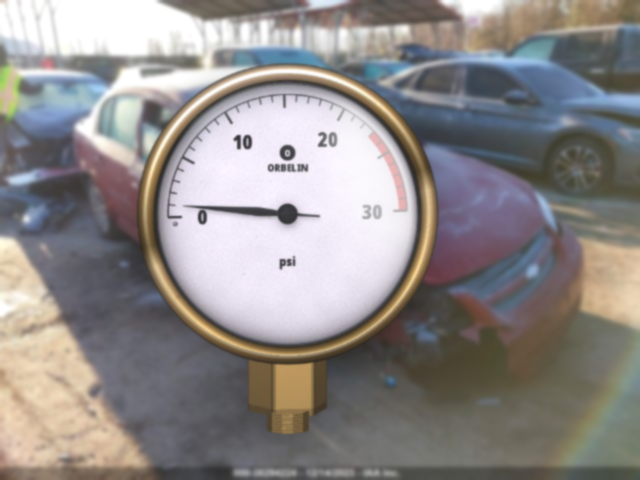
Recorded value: 1 psi
